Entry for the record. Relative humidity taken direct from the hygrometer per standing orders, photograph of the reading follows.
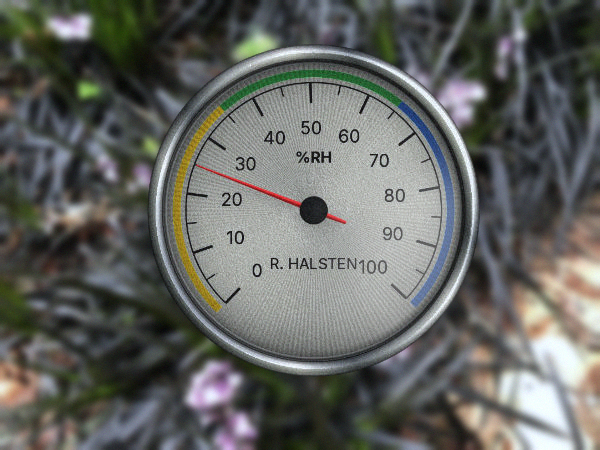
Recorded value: 25 %
